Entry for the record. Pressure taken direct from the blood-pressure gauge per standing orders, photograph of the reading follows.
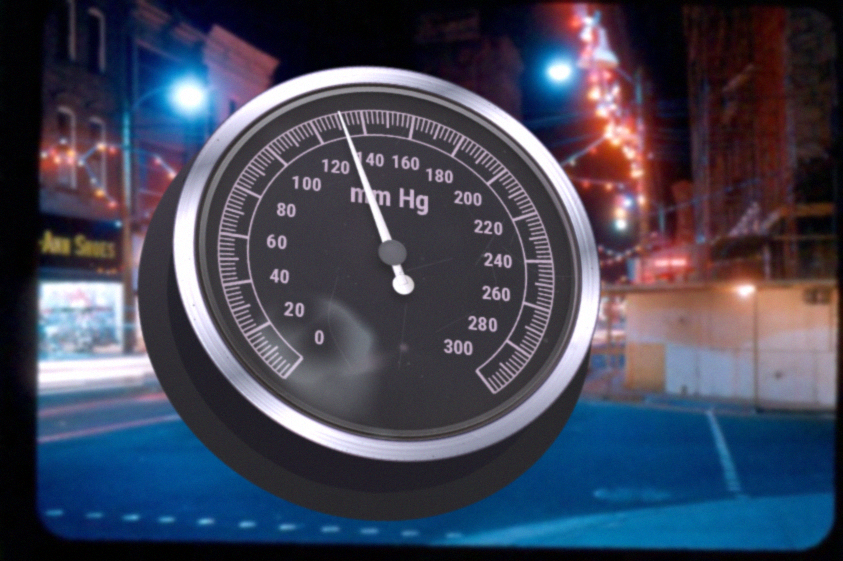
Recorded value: 130 mmHg
